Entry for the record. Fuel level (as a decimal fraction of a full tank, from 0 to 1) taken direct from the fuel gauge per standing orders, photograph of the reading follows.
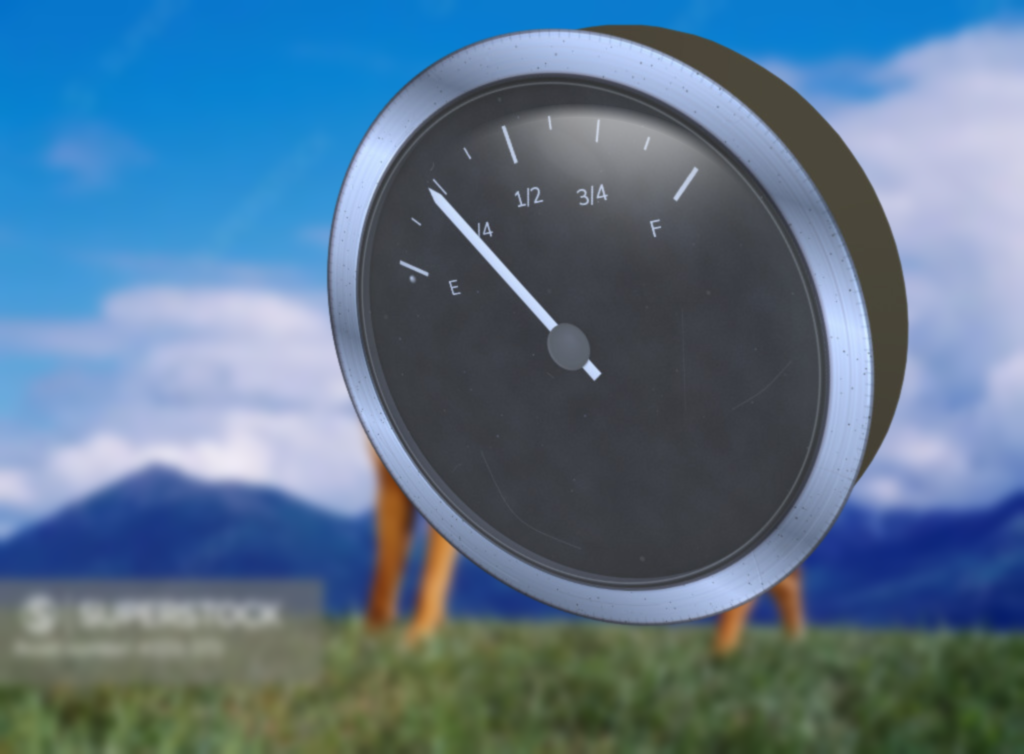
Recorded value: 0.25
